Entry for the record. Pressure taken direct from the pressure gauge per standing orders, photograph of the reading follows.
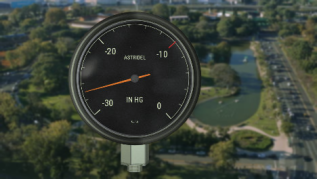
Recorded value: -27 inHg
